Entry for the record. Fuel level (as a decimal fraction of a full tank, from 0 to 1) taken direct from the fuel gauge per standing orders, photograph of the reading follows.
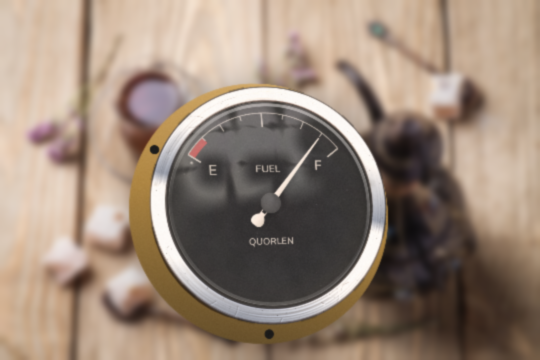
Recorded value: 0.875
